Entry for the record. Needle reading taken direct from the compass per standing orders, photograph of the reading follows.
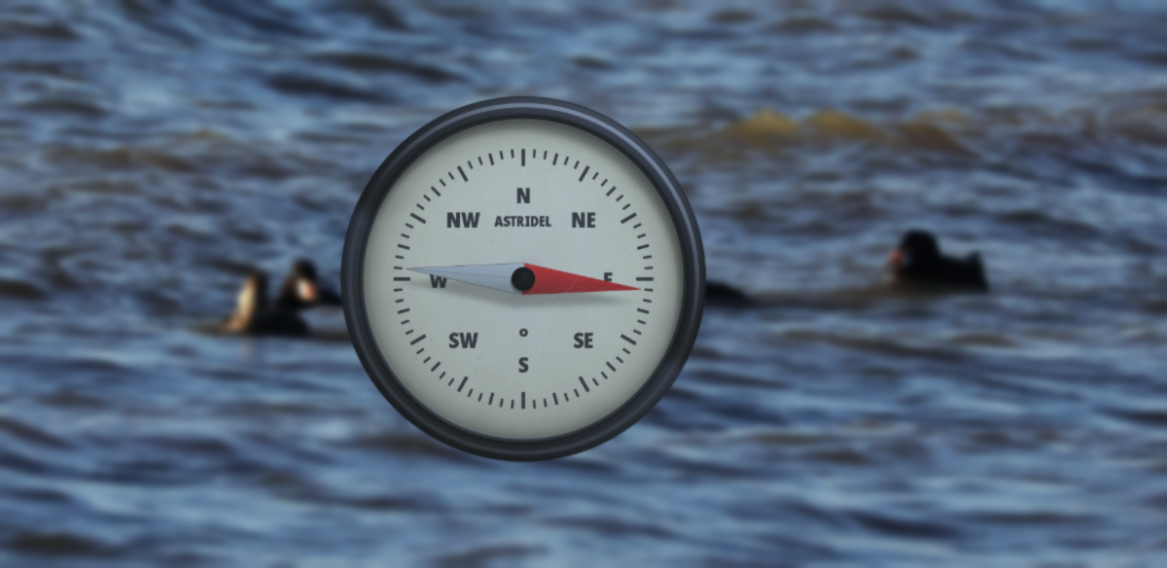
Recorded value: 95 °
